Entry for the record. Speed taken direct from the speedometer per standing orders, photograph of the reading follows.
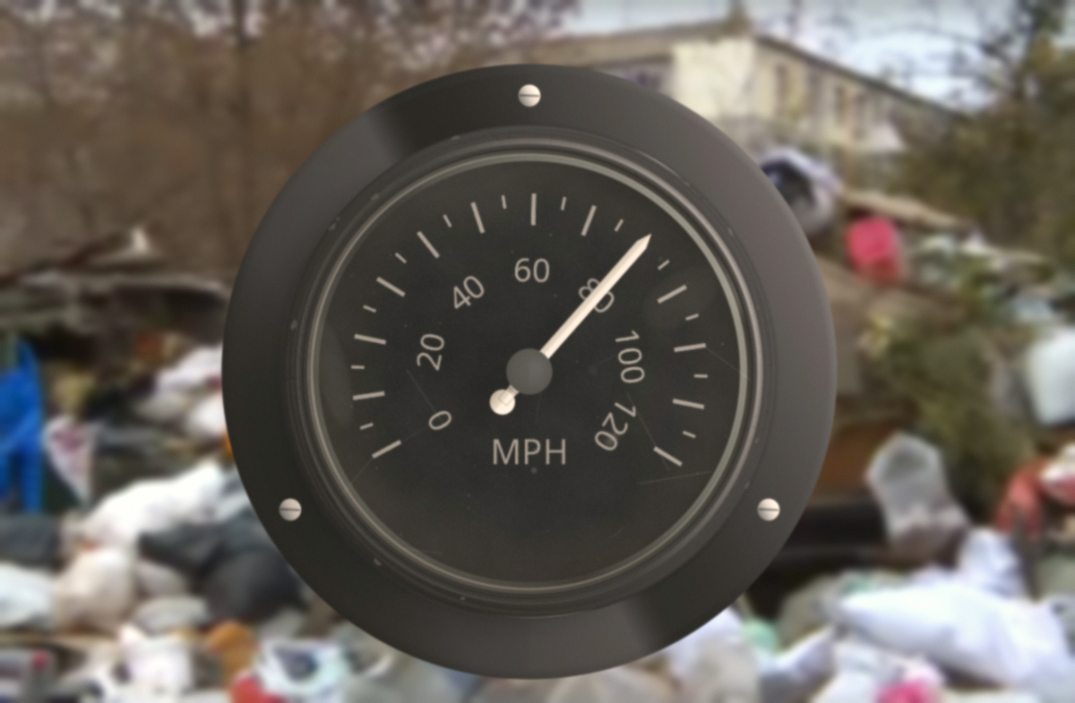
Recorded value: 80 mph
